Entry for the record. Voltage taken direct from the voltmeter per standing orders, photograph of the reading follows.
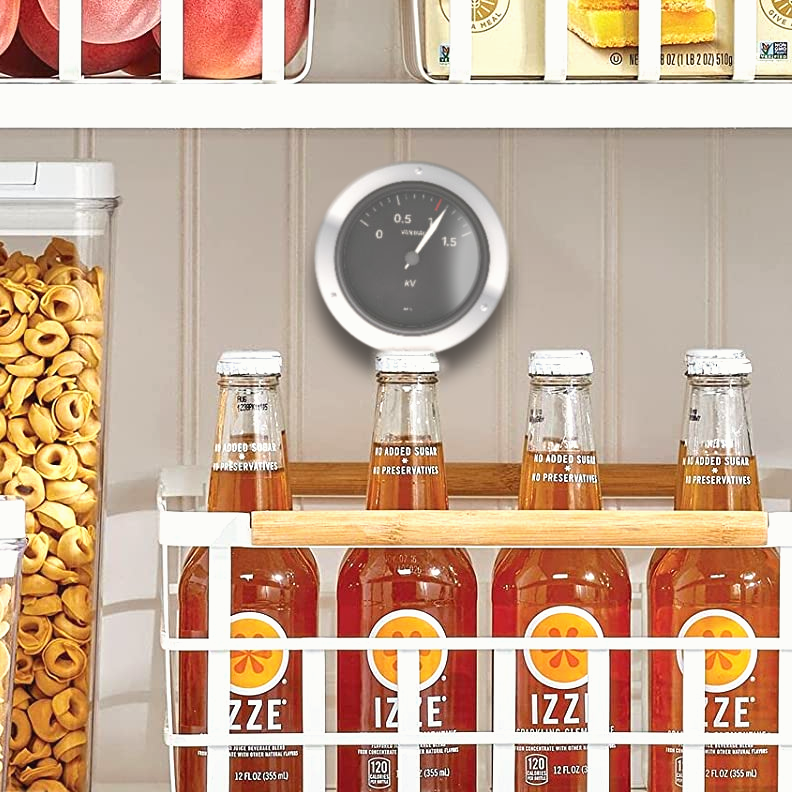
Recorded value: 1.1 kV
